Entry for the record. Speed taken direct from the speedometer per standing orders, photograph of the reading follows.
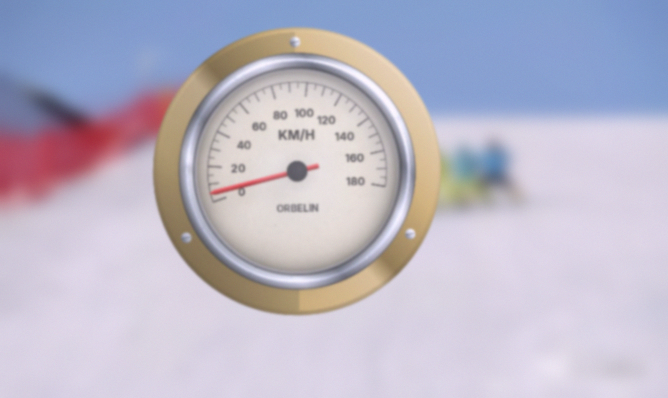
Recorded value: 5 km/h
